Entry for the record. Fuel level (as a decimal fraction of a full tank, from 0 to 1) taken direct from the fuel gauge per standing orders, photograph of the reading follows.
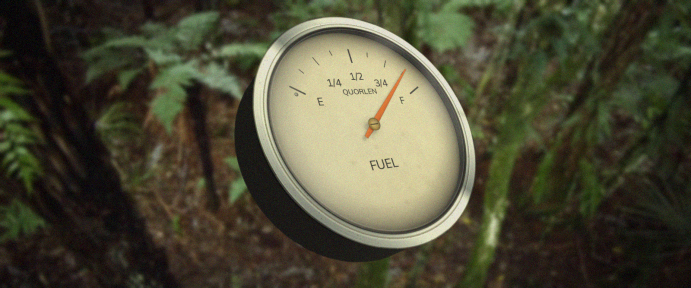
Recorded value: 0.875
